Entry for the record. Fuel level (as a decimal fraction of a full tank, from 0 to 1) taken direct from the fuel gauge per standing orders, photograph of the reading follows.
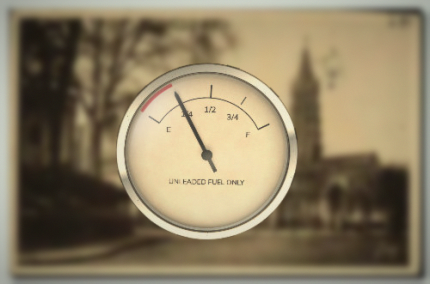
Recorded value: 0.25
